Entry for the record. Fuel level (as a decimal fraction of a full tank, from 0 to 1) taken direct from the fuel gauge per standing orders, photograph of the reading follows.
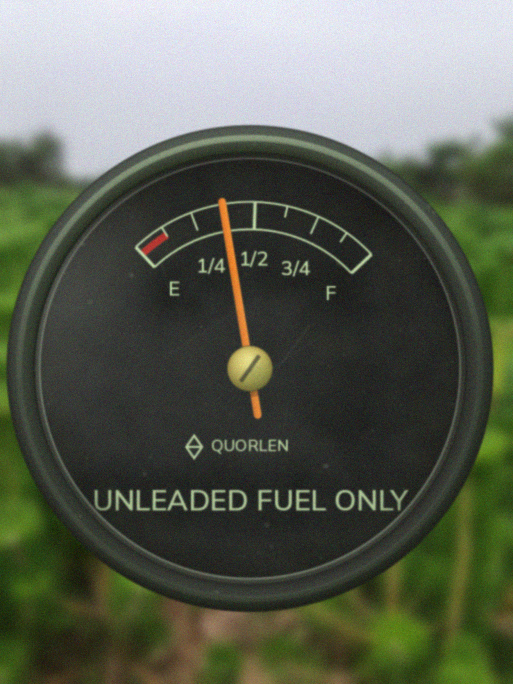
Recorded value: 0.375
